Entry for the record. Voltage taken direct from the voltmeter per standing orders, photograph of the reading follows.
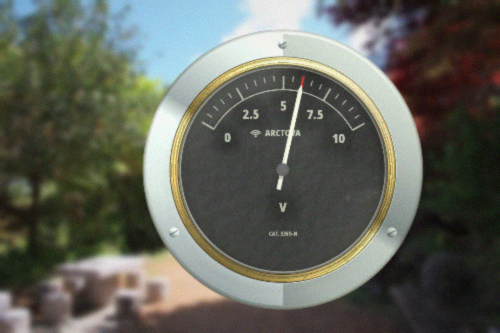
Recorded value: 6 V
